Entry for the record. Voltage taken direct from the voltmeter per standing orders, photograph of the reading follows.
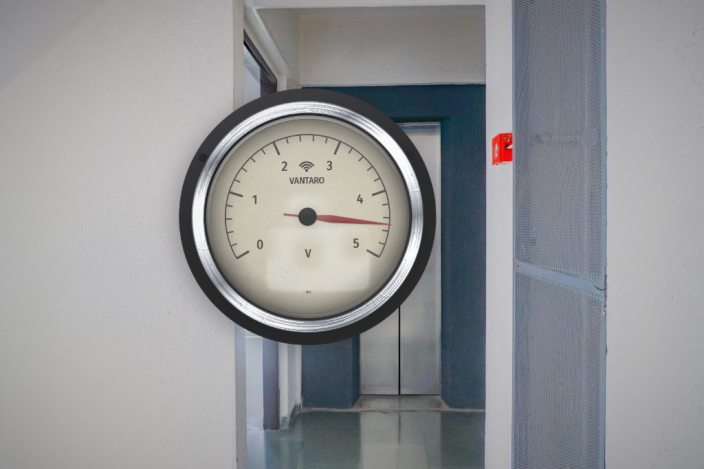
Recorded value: 4.5 V
